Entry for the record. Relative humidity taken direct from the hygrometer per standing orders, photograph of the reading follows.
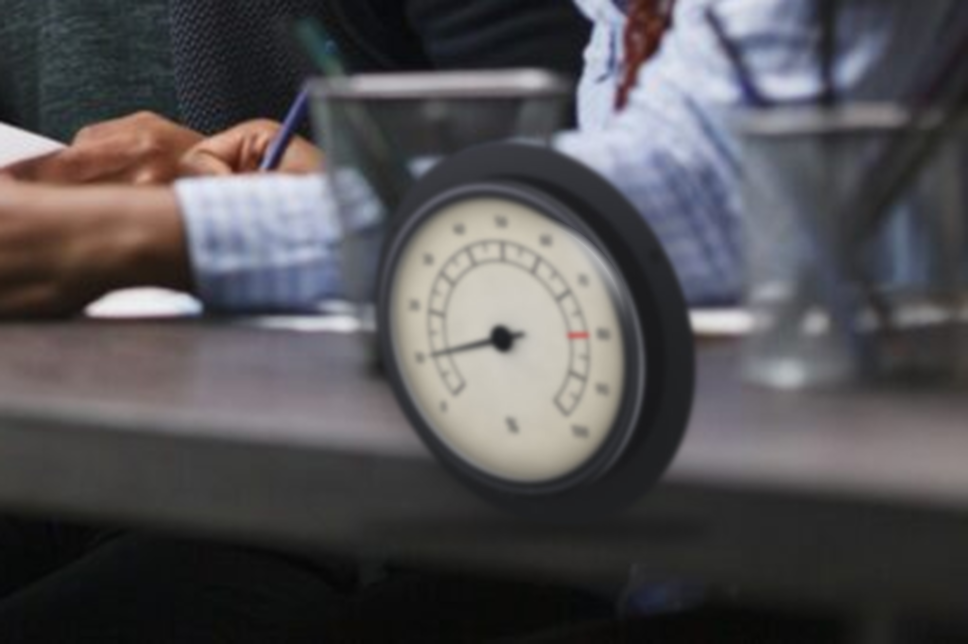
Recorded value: 10 %
